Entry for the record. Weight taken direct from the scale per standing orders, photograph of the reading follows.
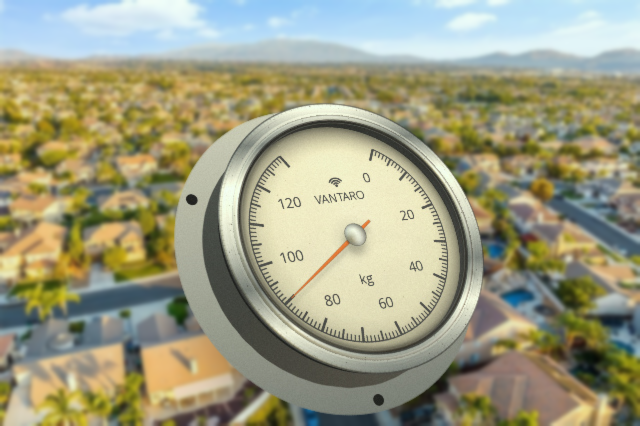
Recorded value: 90 kg
